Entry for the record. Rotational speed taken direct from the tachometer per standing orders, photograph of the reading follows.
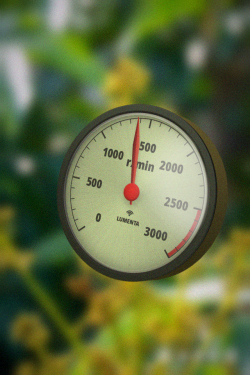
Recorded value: 1400 rpm
